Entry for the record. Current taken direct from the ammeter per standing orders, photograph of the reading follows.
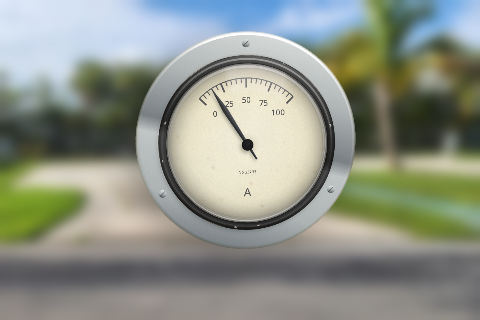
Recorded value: 15 A
